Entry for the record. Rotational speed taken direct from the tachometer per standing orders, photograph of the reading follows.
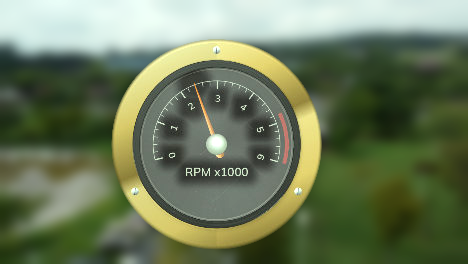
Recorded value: 2400 rpm
